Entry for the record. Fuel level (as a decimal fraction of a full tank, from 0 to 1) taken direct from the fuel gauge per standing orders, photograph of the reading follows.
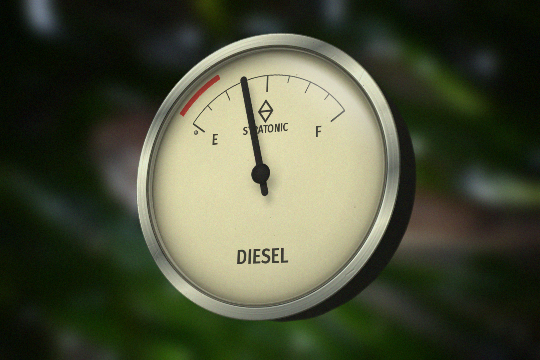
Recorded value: 0.375
